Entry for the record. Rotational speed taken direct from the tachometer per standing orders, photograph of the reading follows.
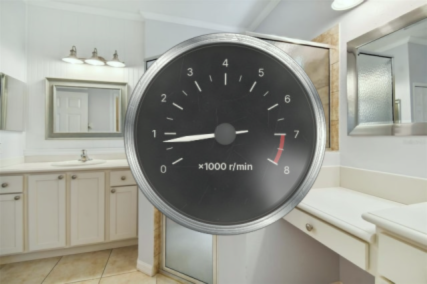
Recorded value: 750 rpm
